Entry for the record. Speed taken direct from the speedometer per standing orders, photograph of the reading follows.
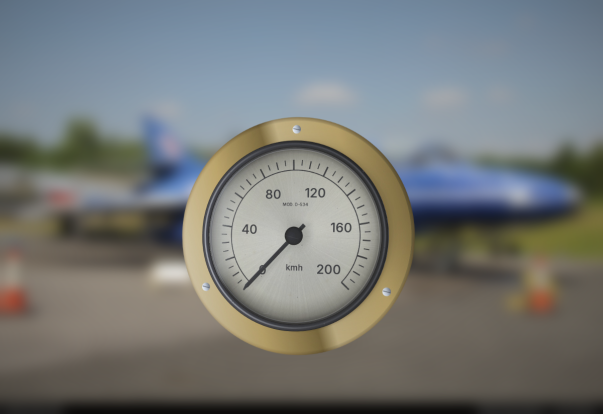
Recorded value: 0 km/h
